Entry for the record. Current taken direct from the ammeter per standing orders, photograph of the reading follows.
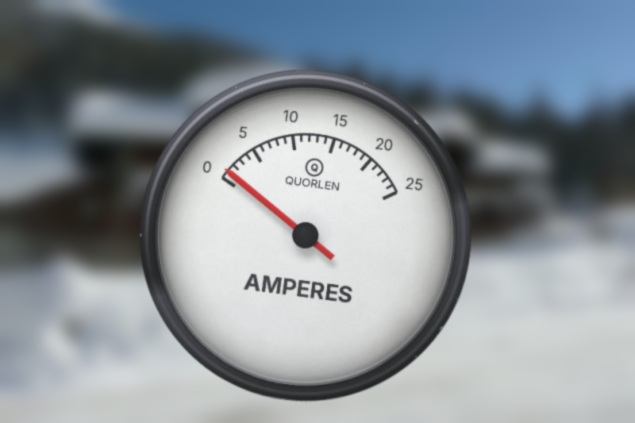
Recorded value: 1 A
